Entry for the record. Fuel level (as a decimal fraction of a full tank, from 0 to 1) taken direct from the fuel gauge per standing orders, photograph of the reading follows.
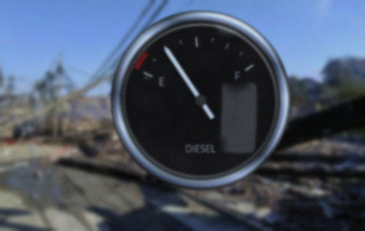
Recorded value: 0.25
